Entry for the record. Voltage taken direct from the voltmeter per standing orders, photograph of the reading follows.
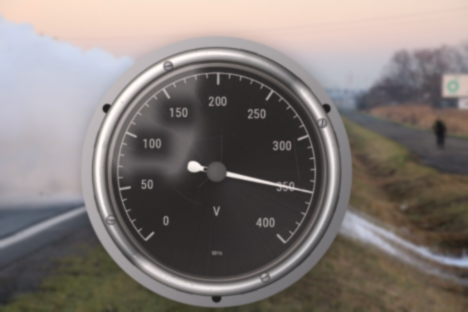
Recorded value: 350 V
